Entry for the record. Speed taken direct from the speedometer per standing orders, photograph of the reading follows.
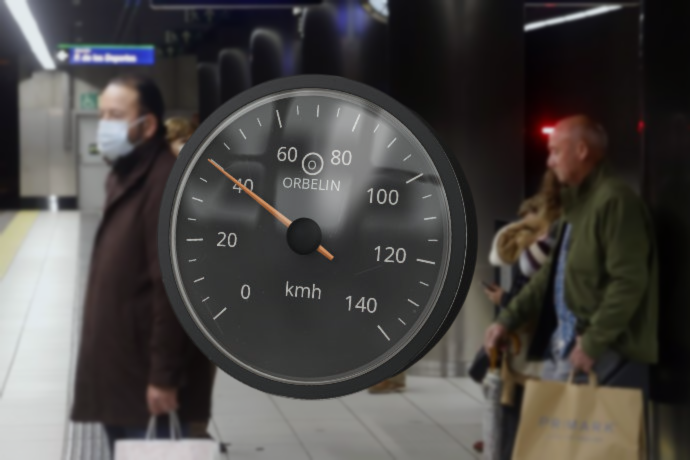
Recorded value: 40 km/h
